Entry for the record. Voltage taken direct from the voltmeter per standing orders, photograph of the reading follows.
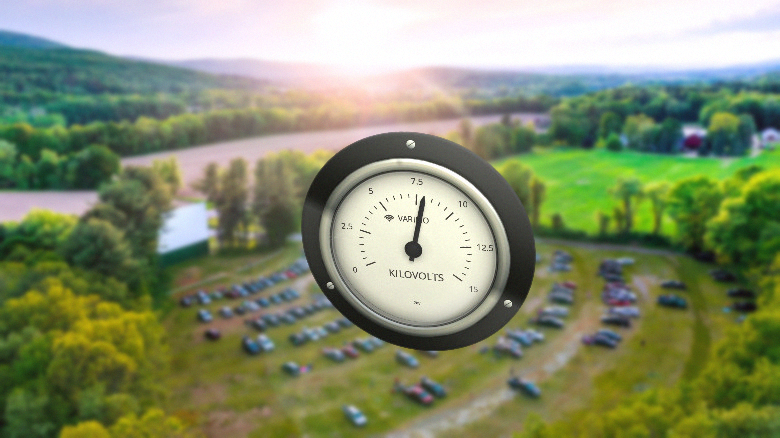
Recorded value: 8 kV
